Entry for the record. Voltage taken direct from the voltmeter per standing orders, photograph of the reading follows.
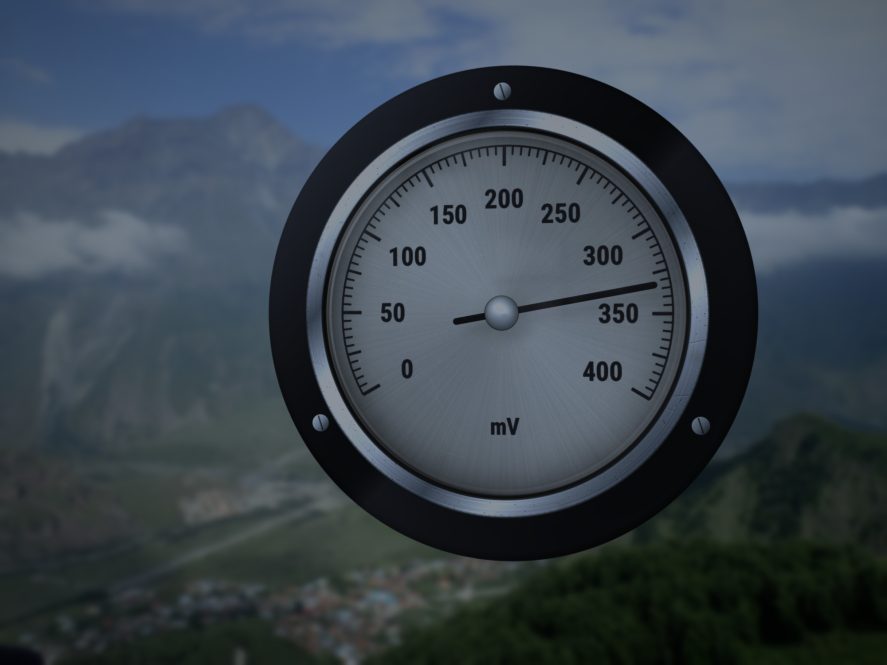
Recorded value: 332.5 mV
